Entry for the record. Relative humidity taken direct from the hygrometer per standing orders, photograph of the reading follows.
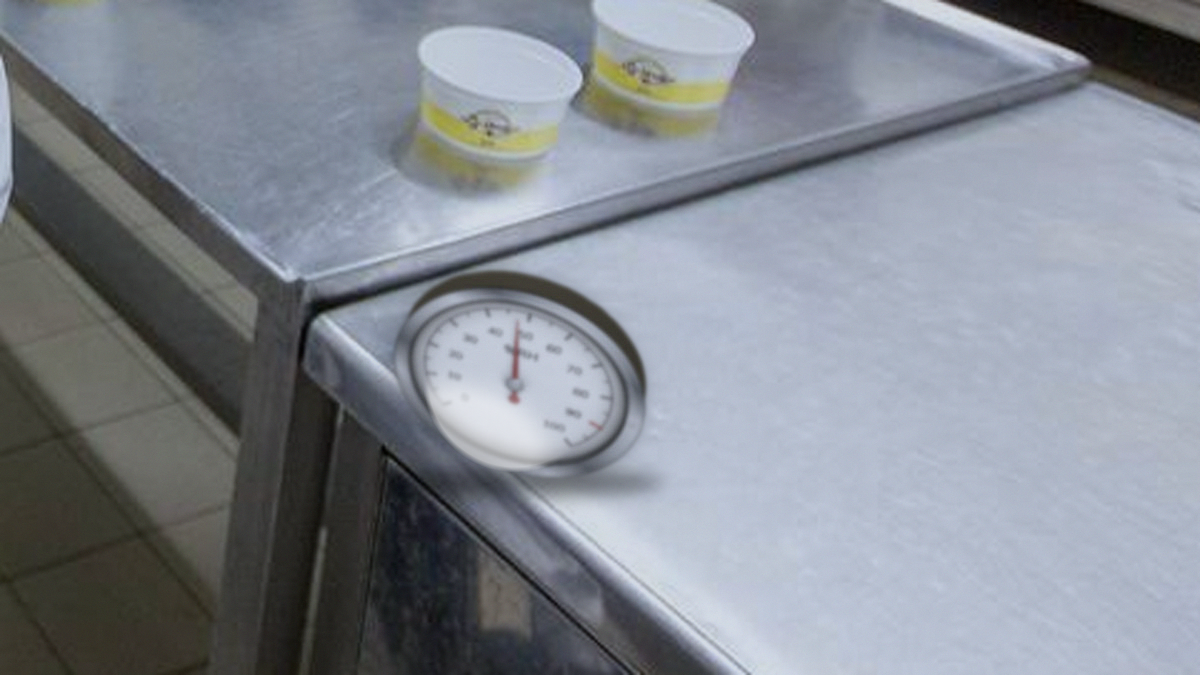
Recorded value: 47.5 %
